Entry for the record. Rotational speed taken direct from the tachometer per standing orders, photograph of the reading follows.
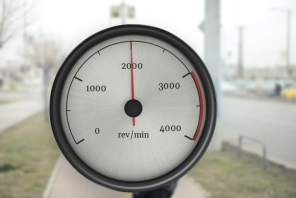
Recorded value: 2000 rpm
